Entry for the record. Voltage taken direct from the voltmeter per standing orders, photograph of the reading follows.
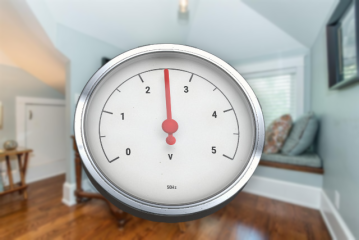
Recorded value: 2.5 V
